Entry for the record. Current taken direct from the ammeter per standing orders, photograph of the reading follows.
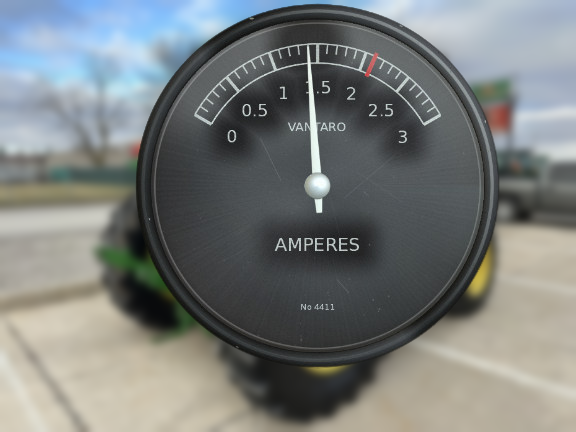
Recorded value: 1.4 A
